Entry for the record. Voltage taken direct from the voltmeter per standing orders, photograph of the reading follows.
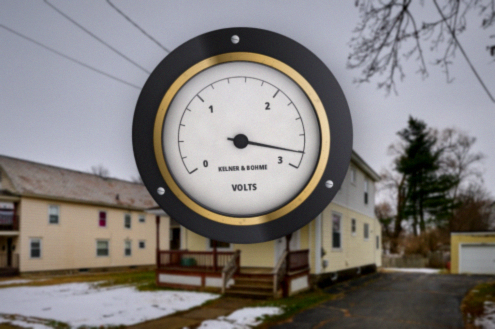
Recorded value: 2.8 V
